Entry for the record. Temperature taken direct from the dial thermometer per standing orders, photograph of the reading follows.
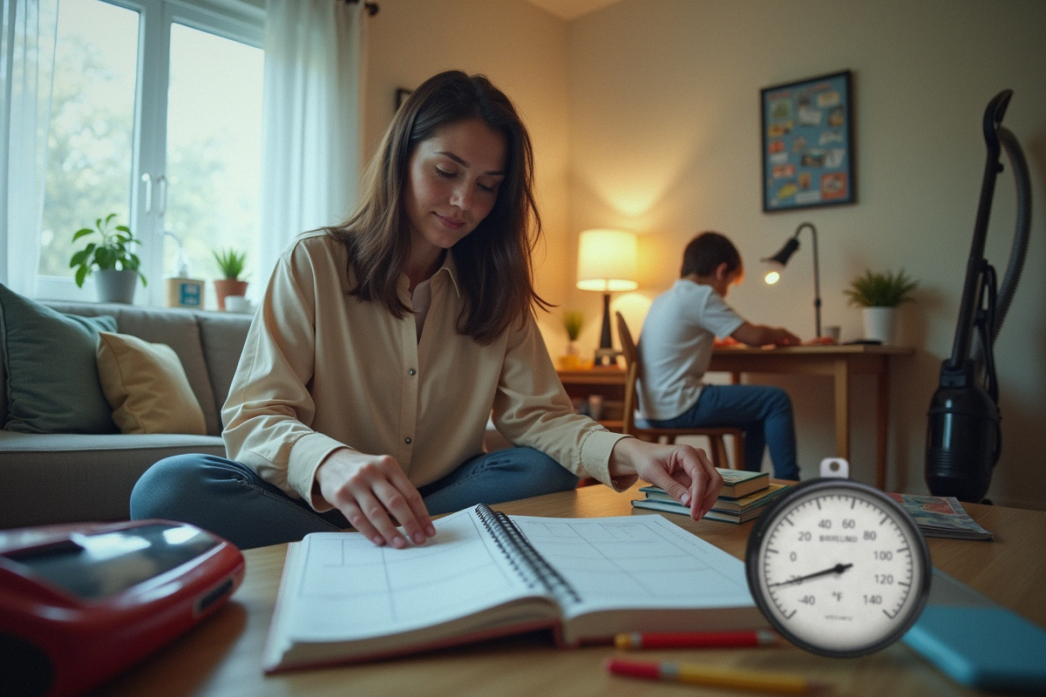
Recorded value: -20 °F
